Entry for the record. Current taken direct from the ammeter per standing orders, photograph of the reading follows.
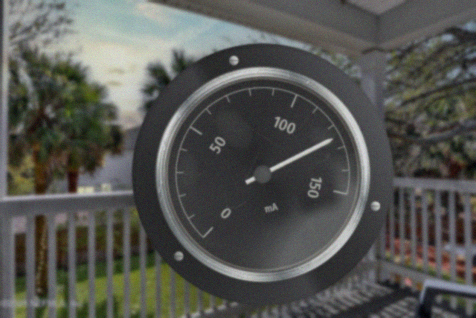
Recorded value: 125 mA
